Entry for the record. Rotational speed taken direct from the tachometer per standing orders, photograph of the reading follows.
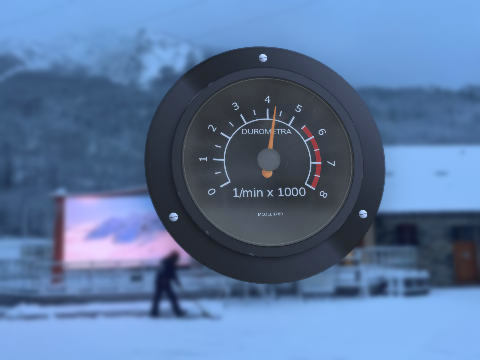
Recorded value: 4250 rpm
